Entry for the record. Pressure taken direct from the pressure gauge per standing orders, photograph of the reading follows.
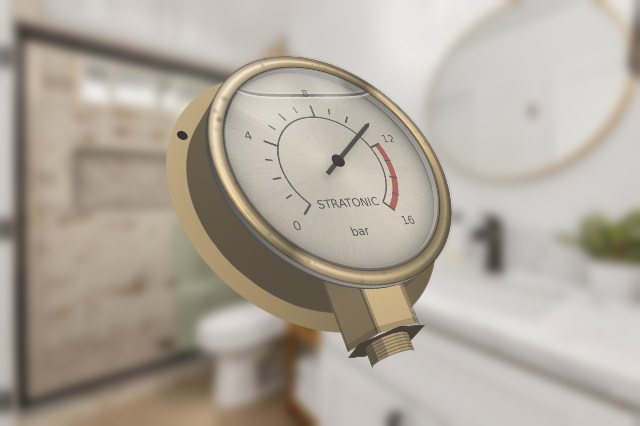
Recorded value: 11 bar
